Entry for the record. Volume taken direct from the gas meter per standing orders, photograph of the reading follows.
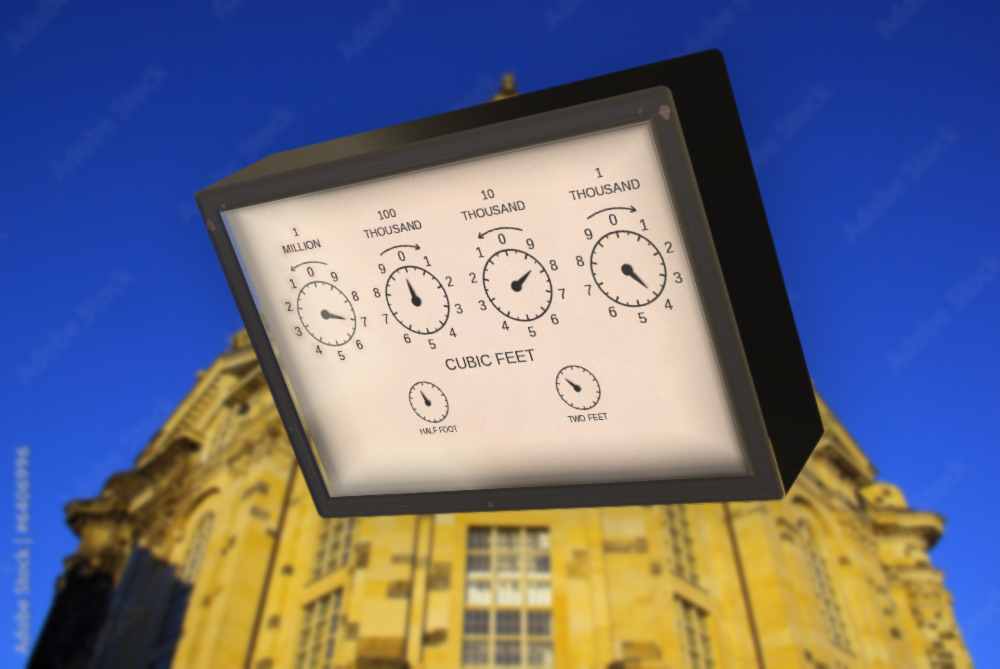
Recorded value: 698400 ft³
